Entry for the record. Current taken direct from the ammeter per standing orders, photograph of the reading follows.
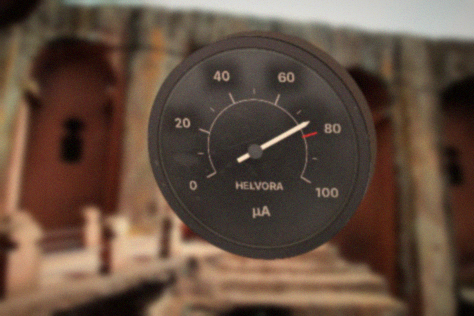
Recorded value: 75 µA
